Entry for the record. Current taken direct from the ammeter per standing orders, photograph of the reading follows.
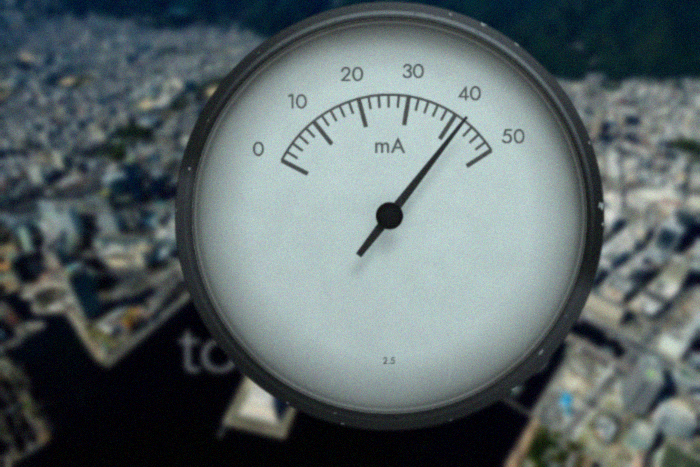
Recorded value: 42 mA
